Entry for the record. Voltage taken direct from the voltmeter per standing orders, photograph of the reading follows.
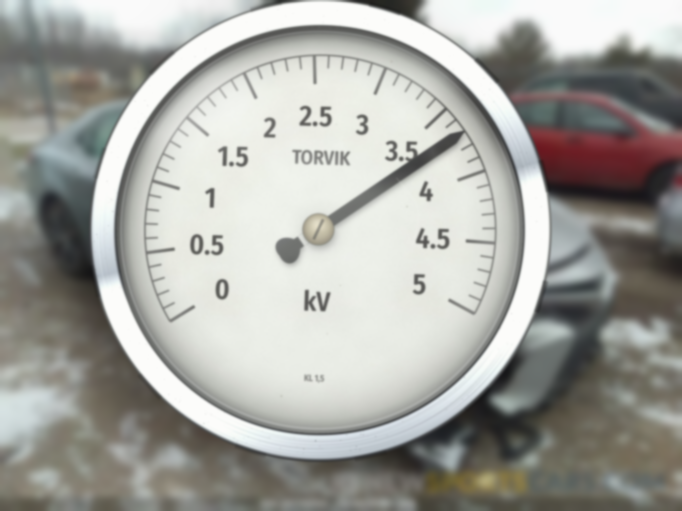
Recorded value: 3.7 kV
